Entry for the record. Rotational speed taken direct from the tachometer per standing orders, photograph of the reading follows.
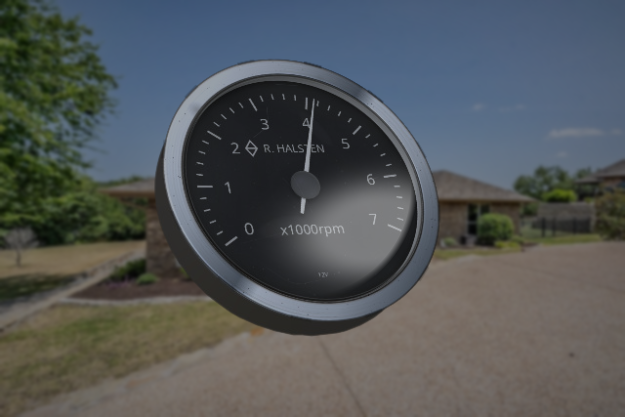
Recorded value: 4100 rpm
